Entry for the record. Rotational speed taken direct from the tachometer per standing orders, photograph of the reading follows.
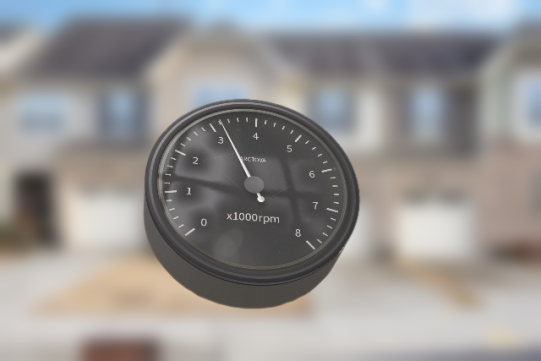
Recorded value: 3200 rpm
